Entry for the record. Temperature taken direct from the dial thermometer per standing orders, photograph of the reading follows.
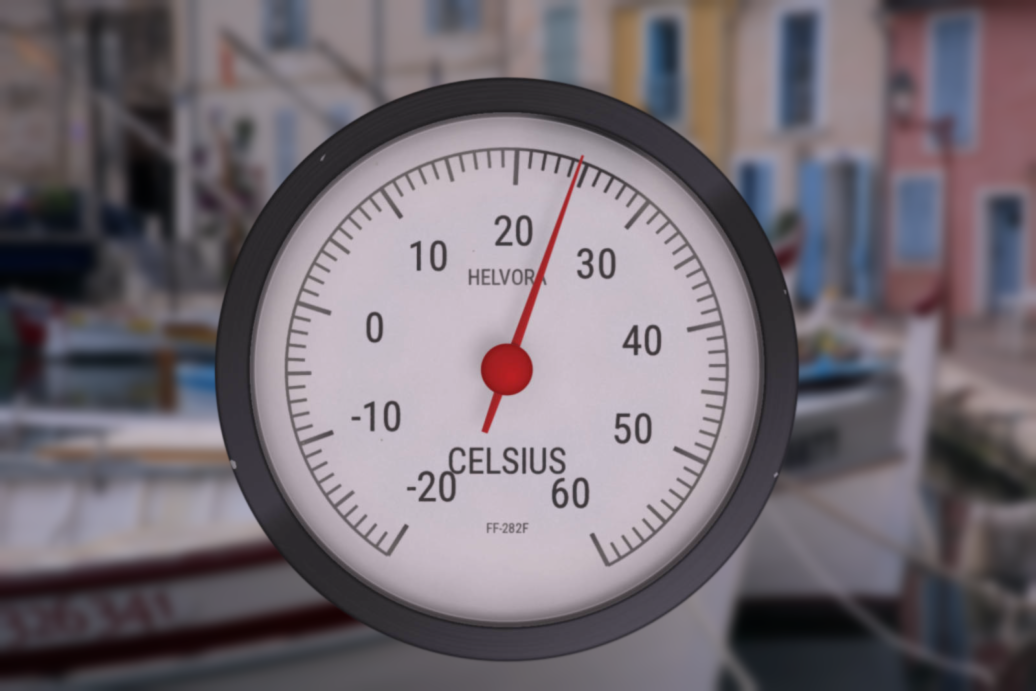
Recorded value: 24.5 °C
